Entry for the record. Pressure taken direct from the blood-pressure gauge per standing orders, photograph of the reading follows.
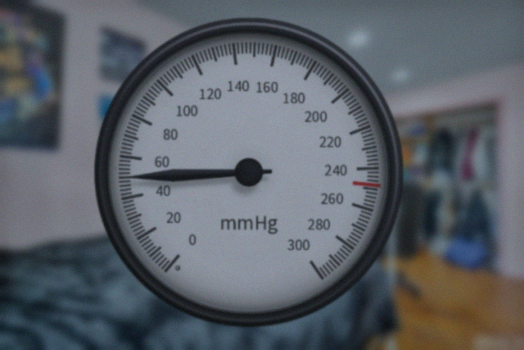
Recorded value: 50 mmHg
